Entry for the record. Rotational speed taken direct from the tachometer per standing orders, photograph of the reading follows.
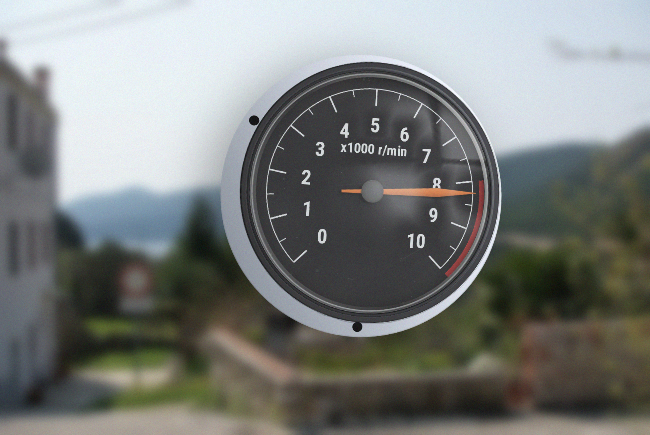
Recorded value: 8250 rpm
